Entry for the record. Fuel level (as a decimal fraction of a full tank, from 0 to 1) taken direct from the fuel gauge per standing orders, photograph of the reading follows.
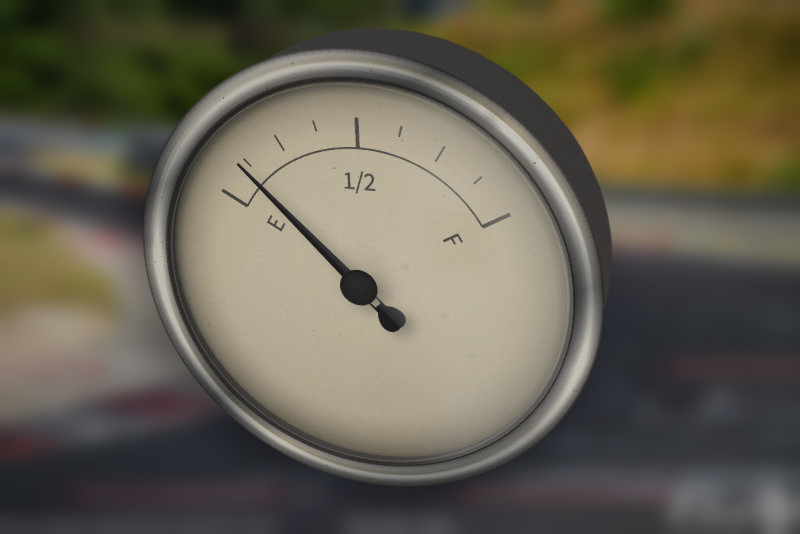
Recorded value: 0.125
